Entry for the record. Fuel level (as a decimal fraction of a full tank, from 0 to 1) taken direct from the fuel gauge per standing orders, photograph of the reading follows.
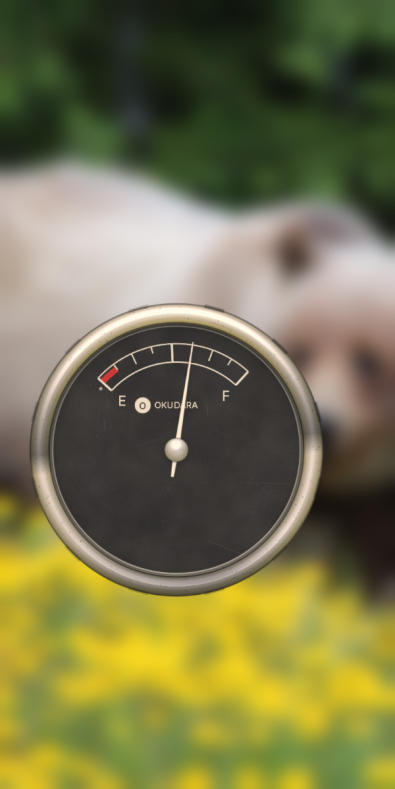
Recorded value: 0.625
